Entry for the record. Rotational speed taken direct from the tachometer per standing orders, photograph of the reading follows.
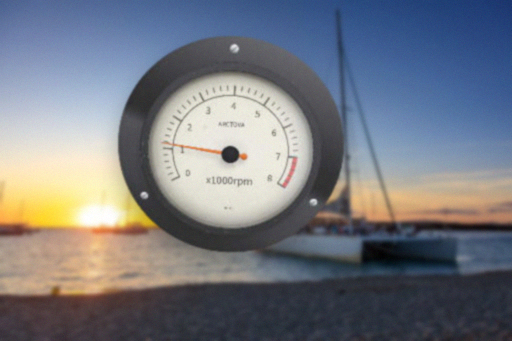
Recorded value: 1200 rpm
